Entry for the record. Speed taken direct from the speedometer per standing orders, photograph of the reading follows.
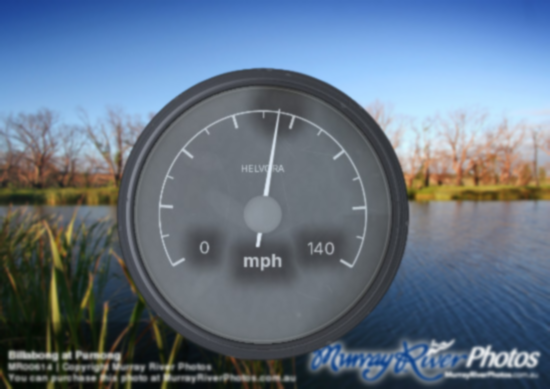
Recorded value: 75 mph
